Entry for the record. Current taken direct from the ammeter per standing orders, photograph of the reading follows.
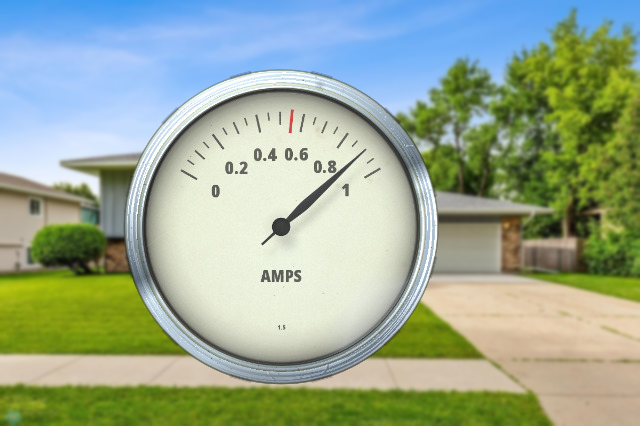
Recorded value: 0.9 A
